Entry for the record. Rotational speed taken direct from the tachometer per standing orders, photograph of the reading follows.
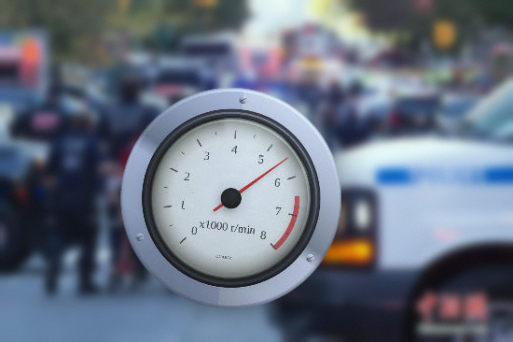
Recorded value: 5500 rpm
